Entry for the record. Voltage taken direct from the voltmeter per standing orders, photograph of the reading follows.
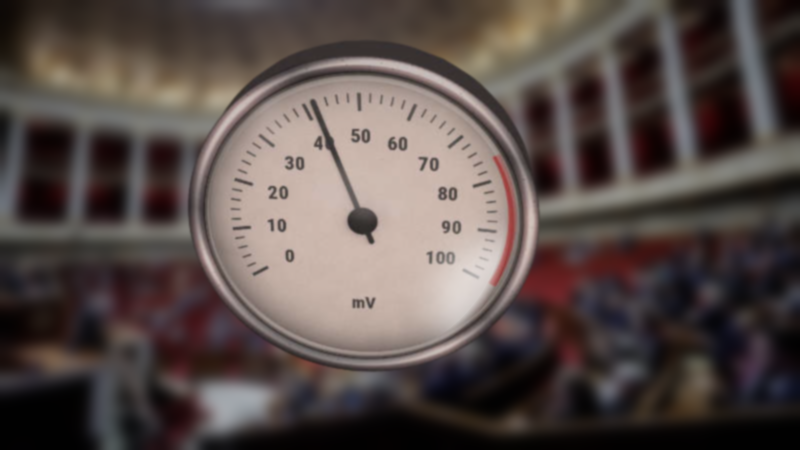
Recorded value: 42 mV
